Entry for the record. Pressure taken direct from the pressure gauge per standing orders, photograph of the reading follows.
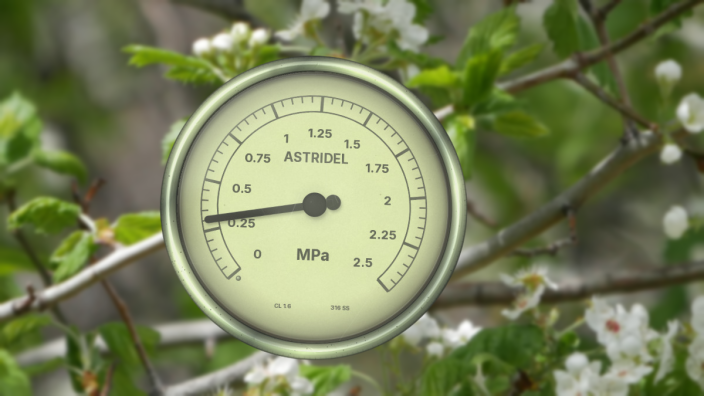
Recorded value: 0.3 MPa
